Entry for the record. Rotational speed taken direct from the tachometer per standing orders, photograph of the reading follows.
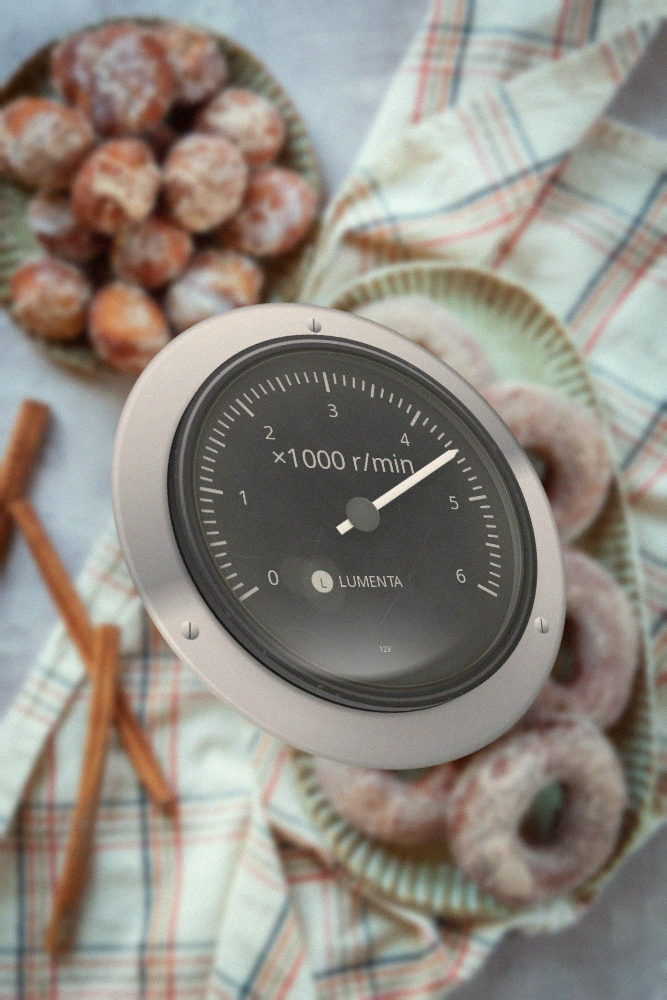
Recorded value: 4500 rpm
